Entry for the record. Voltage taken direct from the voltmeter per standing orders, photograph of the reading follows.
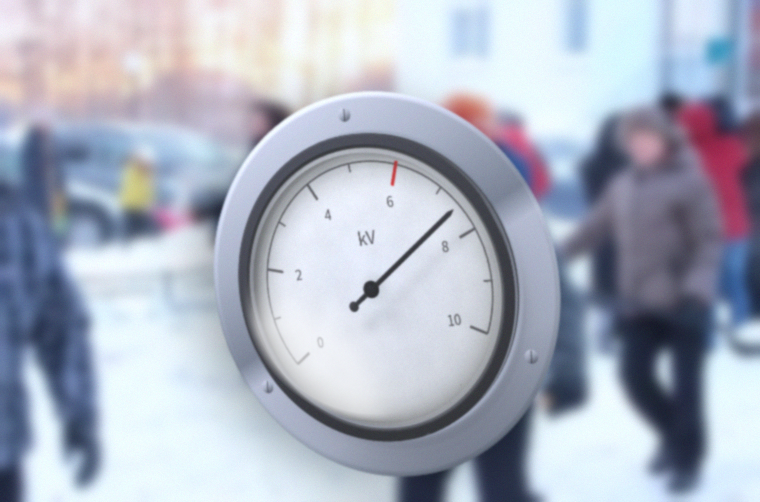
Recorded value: 7.5 kV
